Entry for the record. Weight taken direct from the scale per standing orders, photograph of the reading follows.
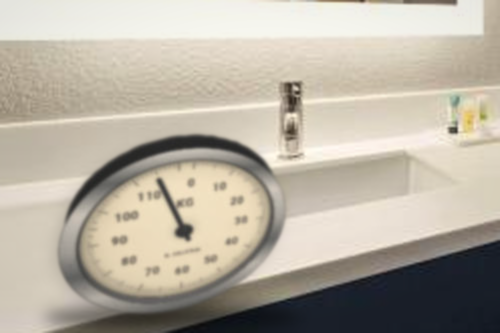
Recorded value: 115 kg
